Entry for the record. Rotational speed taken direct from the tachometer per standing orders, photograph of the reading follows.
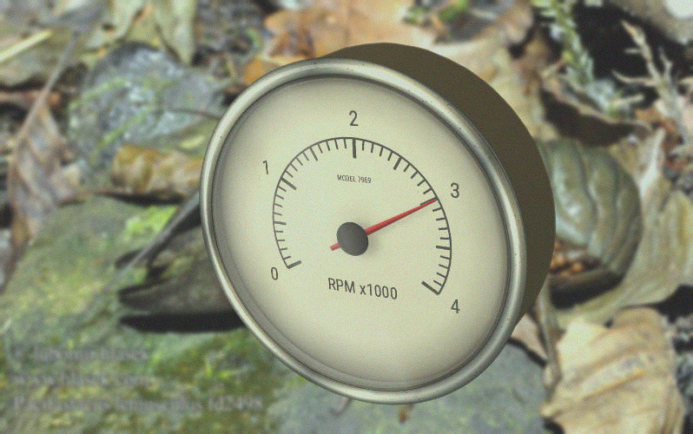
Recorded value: 3000 rpm
